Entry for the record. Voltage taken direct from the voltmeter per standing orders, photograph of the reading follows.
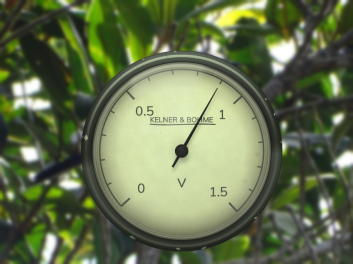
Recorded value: 0.9 V
